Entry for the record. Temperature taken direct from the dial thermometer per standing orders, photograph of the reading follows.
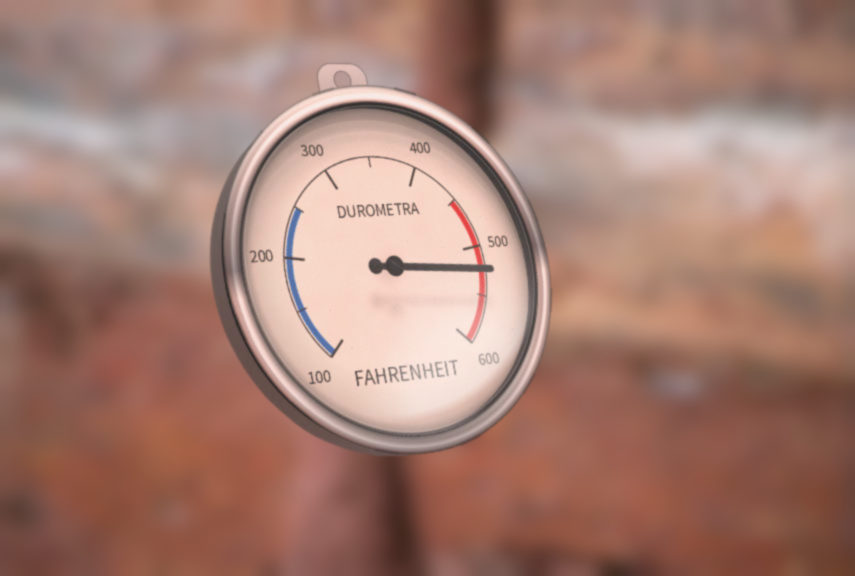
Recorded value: 525 °F
